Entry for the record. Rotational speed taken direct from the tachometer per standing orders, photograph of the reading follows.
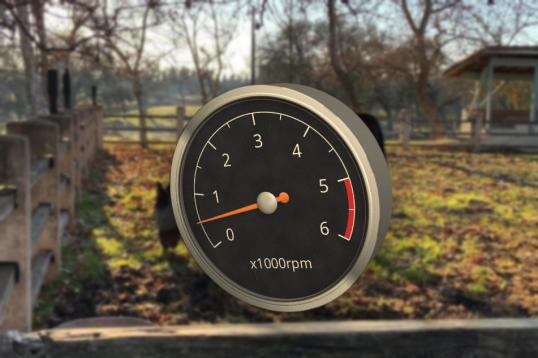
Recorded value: 500 rpm
